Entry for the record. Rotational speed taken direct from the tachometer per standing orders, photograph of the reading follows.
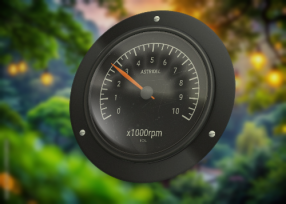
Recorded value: 2750 rpm
